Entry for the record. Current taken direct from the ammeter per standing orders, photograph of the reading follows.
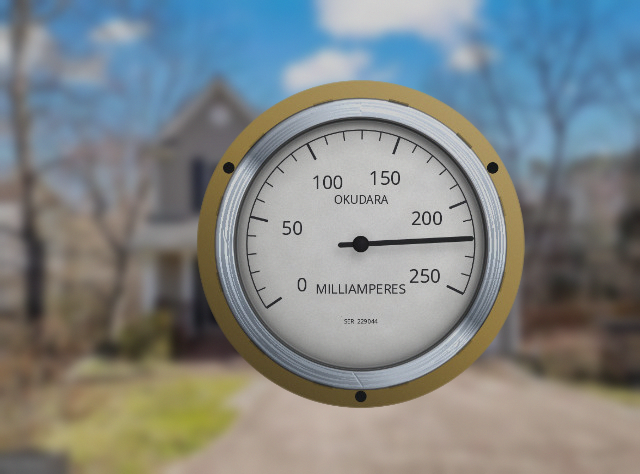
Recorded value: 220 mA
